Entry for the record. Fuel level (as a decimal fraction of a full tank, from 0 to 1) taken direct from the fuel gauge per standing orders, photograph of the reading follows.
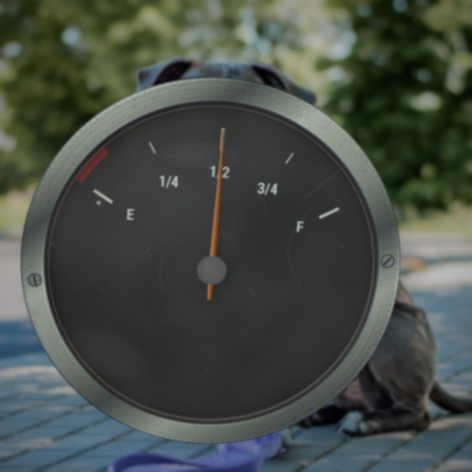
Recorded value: 0.5
